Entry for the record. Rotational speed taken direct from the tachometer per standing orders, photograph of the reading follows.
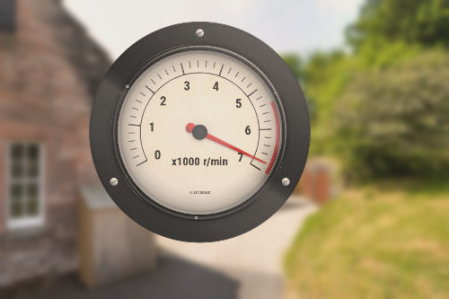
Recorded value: 6800 rpm
